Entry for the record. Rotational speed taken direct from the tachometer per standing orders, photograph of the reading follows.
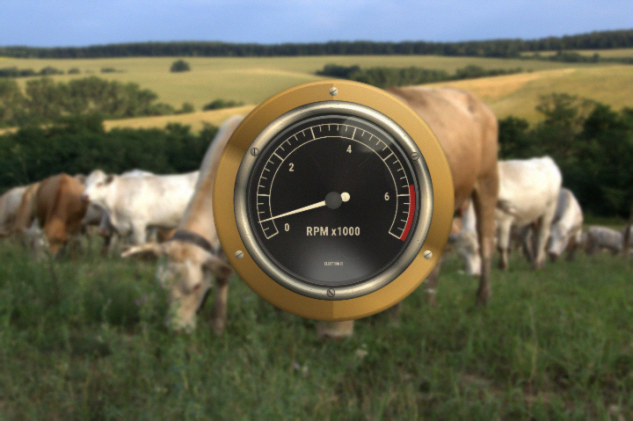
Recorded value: 400 rpm
